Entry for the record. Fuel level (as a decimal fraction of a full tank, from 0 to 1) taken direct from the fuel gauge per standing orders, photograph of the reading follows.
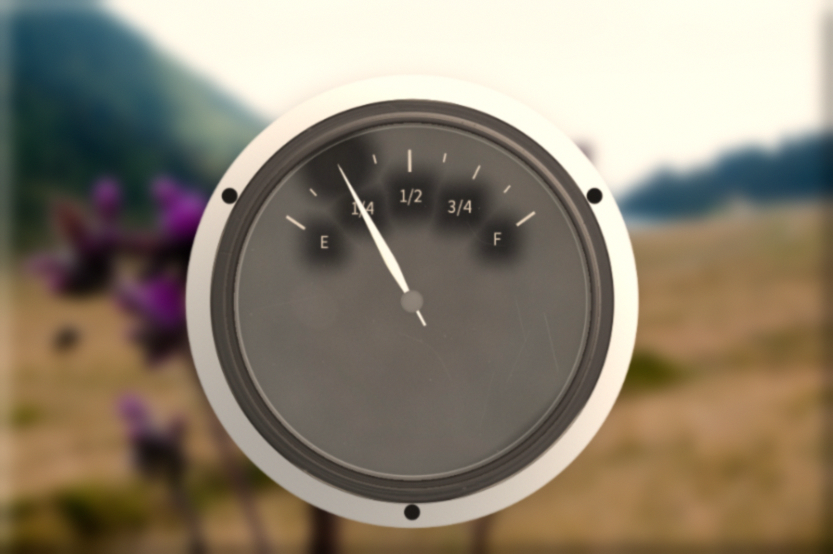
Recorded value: 0.25
